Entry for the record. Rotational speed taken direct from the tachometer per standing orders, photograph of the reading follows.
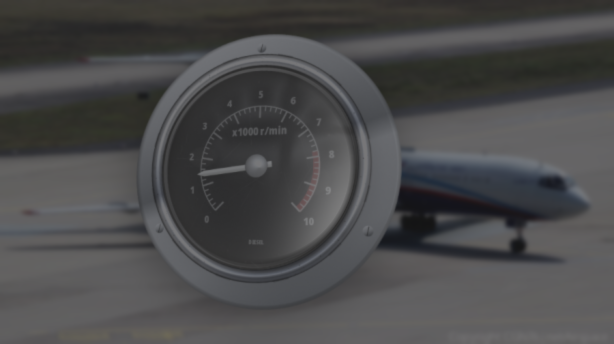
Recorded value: 1400 rpm
